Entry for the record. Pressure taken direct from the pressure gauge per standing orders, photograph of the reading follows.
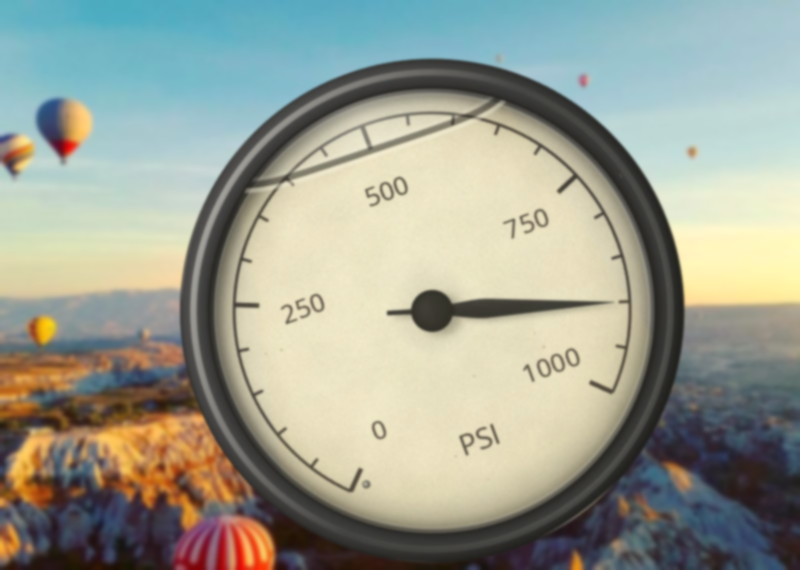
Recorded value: 900 psi
